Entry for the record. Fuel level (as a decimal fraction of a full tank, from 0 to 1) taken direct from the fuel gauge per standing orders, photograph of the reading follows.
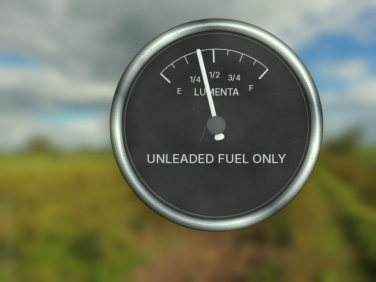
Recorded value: 0.375
